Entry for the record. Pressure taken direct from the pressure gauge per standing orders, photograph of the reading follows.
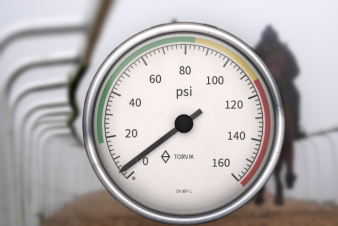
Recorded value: 4 psi
